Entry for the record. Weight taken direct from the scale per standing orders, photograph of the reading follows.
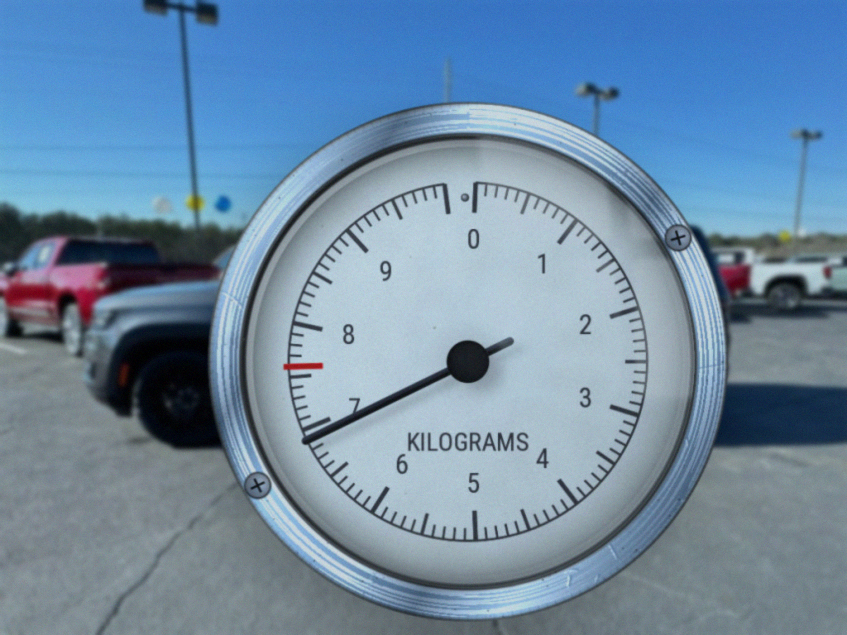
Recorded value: 6.9 kg
